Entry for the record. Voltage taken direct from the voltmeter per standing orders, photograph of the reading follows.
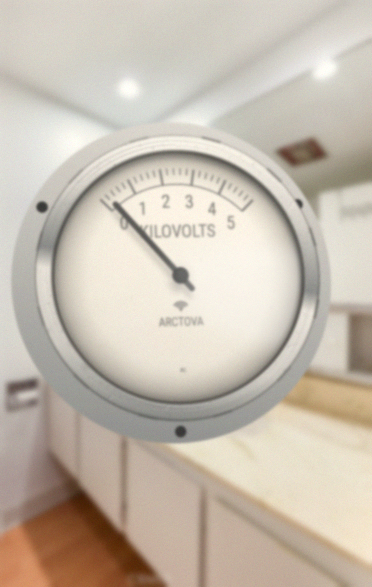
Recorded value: 0.2 kV
